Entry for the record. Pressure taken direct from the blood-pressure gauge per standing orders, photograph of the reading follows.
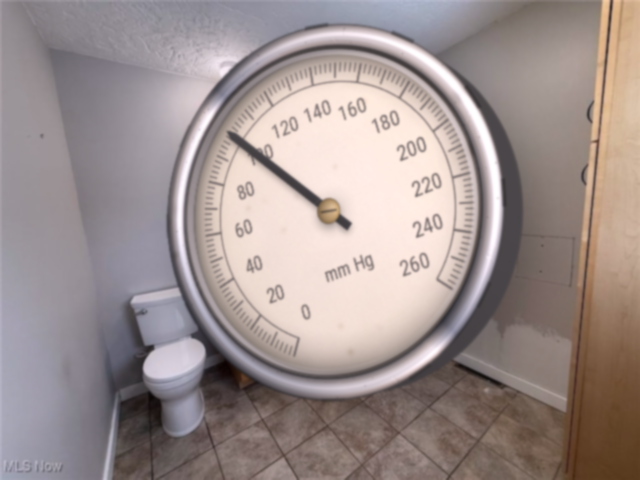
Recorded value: 100 mmHg
